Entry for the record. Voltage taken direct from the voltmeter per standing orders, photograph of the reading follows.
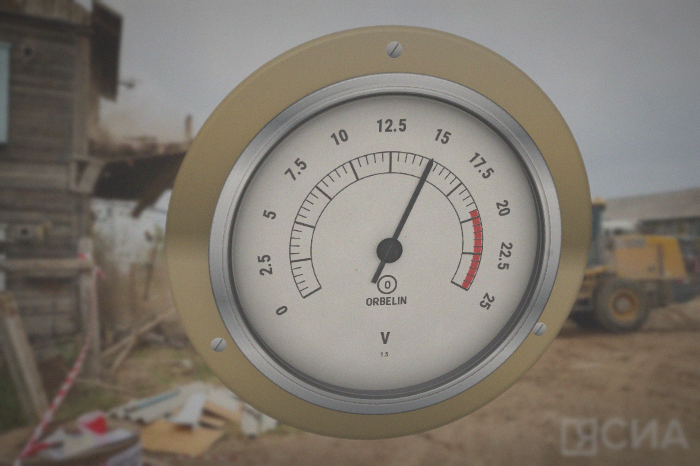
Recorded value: 15 V
